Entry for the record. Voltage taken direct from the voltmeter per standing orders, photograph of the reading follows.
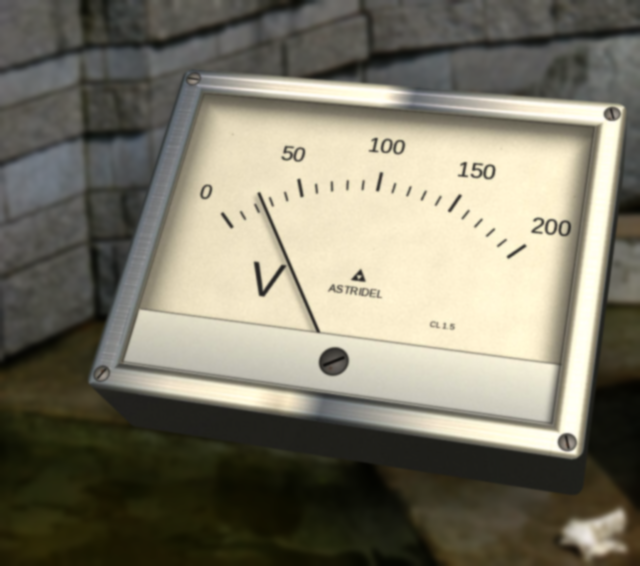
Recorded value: 25 V
